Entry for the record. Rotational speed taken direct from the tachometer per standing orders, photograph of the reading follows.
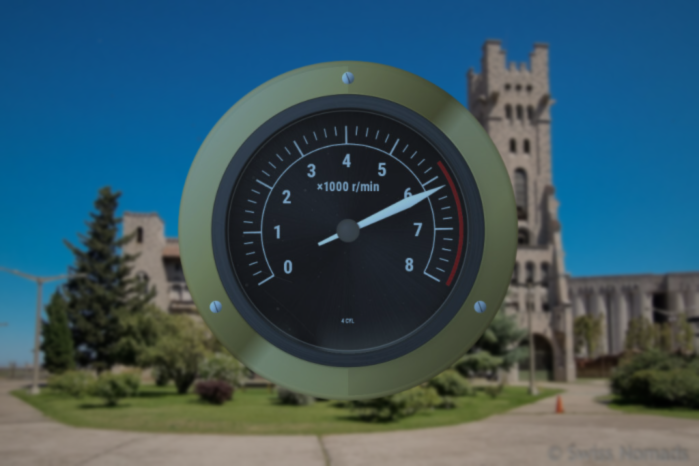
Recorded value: 6200 rpm
